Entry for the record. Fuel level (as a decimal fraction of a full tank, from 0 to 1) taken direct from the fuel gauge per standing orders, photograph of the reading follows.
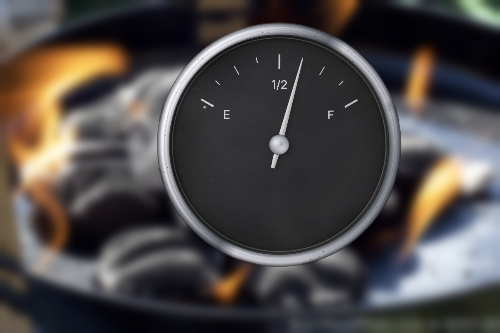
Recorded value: 0.625
